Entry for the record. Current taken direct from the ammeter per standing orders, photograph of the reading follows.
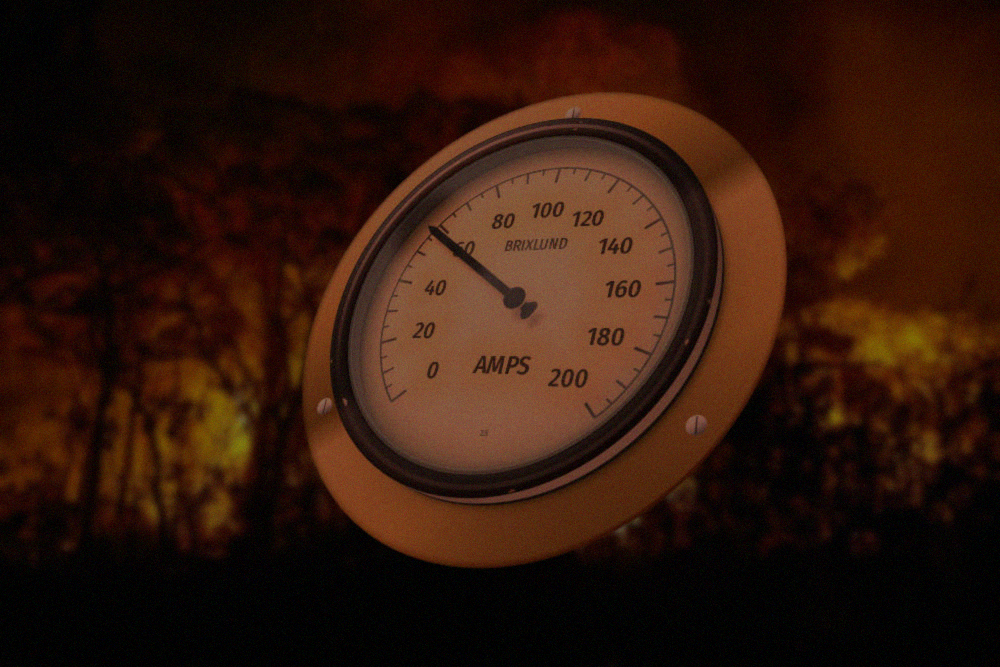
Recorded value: 57.5 A
